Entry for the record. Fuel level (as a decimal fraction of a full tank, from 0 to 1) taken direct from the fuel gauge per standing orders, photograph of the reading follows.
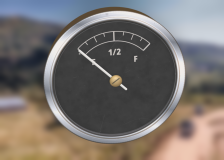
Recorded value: 0
